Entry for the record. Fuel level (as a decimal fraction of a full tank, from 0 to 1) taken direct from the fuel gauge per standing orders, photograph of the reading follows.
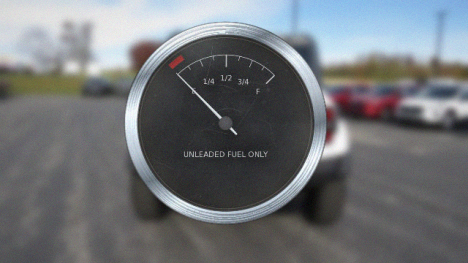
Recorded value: 0
